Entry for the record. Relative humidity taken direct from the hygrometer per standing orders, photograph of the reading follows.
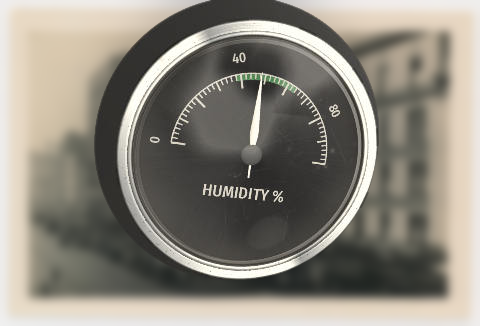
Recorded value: 48 %
